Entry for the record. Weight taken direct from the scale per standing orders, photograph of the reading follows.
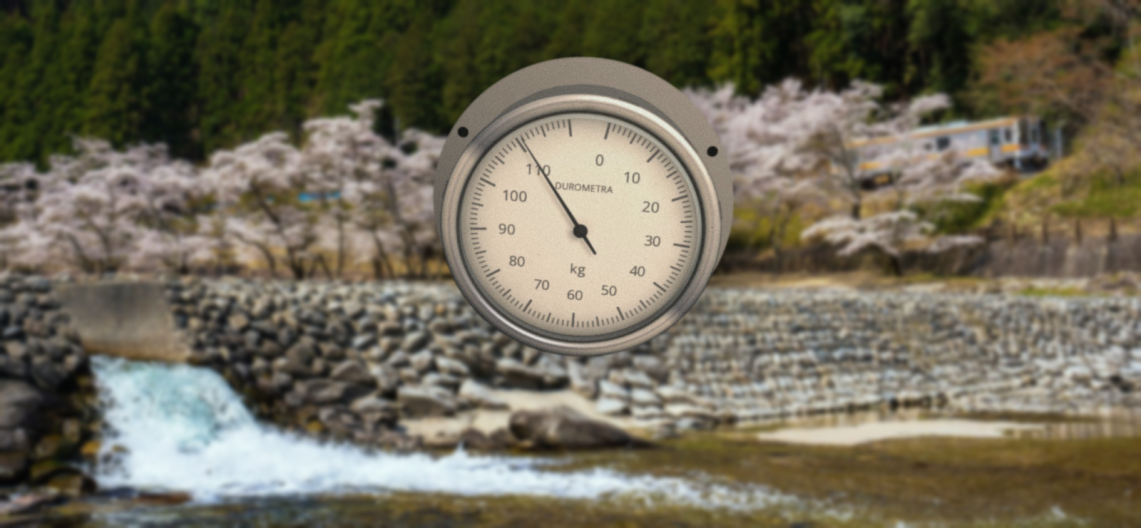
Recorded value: 111 kg
